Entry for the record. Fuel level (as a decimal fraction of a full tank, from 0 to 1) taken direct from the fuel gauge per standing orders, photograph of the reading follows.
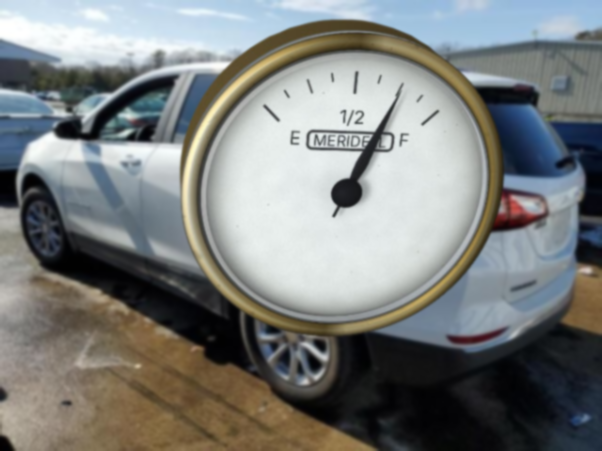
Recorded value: 0.75
